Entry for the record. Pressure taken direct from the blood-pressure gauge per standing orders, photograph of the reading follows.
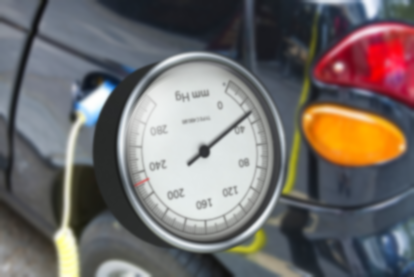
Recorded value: 30 mmHg
